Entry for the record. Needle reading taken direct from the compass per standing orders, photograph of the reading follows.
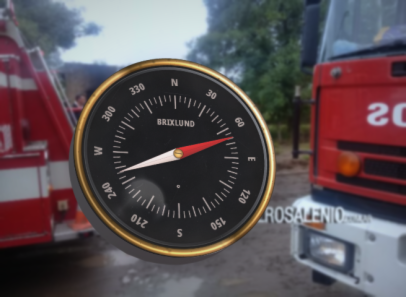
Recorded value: 70 °
